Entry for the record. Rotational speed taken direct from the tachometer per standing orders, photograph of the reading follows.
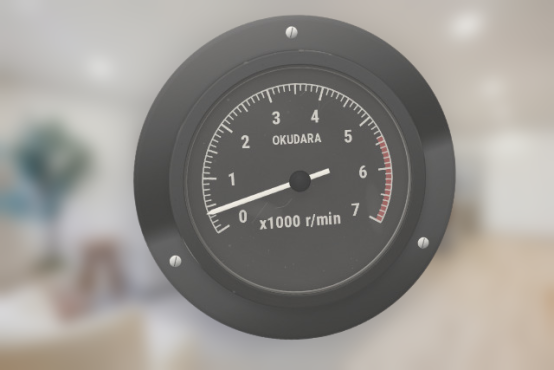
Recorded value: 400 rpm
